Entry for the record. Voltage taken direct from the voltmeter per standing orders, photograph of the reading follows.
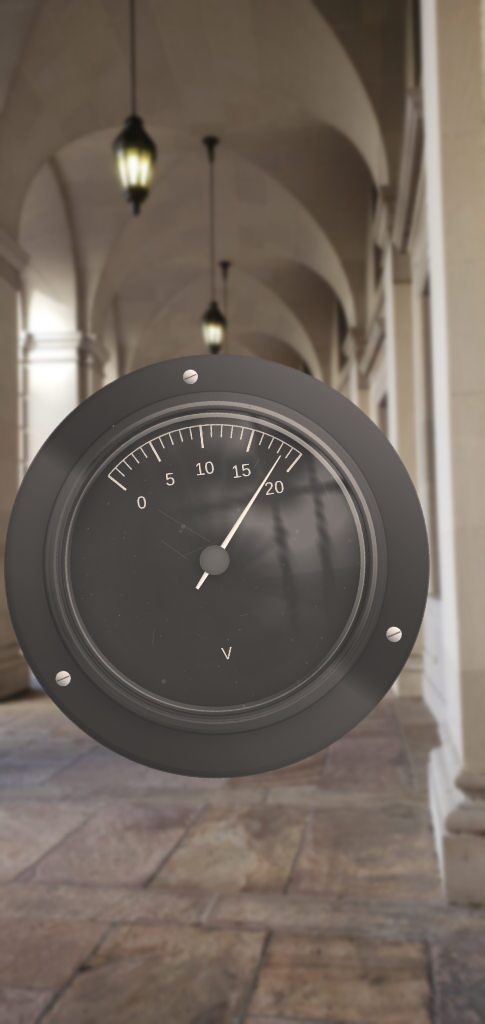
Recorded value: 18.5 V
